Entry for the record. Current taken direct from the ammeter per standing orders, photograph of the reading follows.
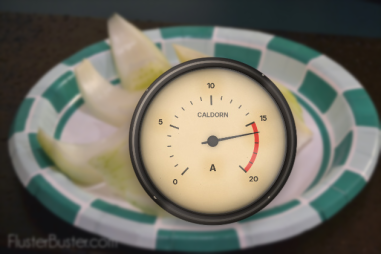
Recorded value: 16 A
